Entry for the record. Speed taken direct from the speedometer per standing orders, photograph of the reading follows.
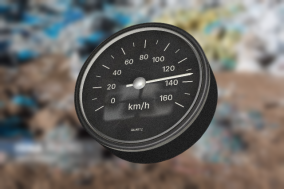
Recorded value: 135 km/h
